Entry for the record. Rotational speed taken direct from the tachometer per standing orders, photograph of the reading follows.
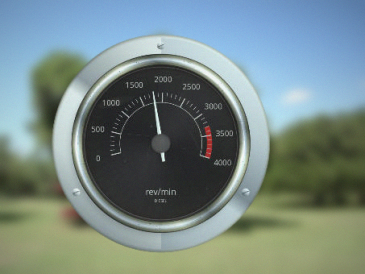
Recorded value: 1800 rpm
